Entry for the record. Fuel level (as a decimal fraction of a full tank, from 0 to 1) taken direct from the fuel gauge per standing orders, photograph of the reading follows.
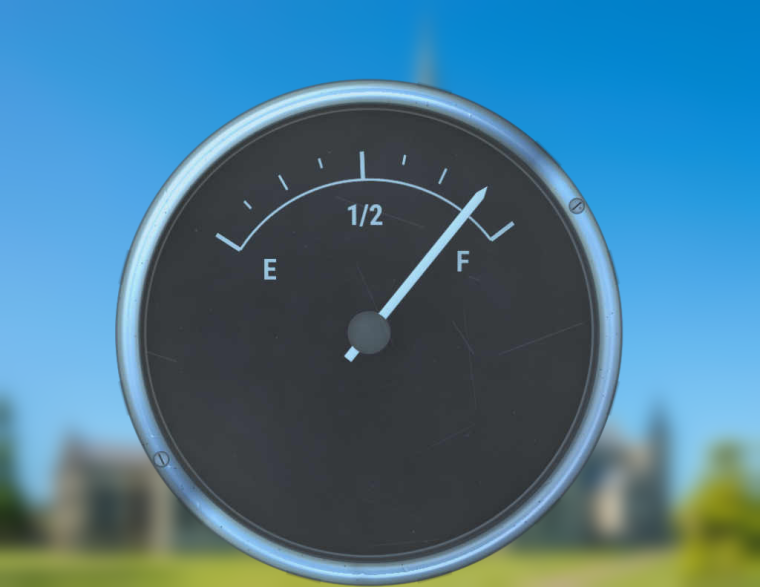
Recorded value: 0.875
